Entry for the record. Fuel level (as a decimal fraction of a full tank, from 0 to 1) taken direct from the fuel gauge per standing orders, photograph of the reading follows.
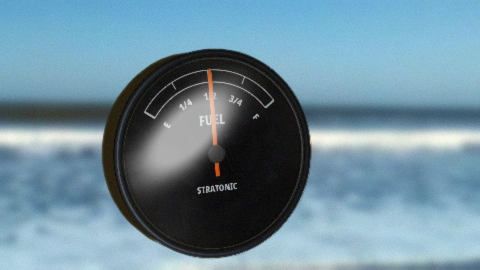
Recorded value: 0.5
